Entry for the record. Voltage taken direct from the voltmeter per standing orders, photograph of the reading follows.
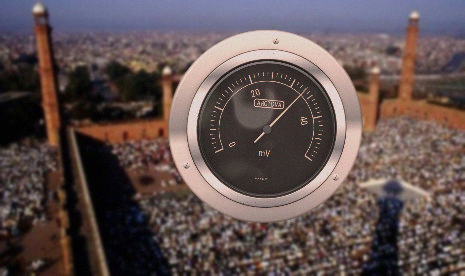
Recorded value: 33 mV
